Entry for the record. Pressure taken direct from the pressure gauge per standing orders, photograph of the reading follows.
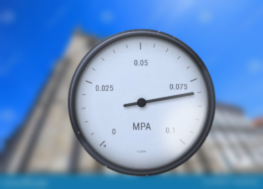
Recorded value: 0.08 MPa
